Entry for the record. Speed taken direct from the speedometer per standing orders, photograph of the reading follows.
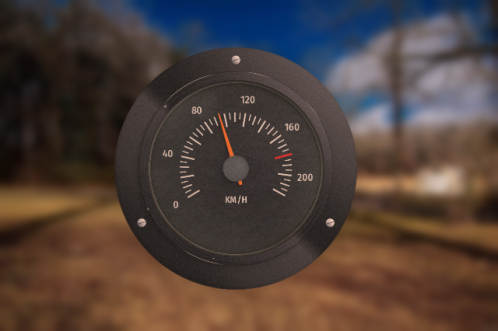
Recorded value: 95 km/h
